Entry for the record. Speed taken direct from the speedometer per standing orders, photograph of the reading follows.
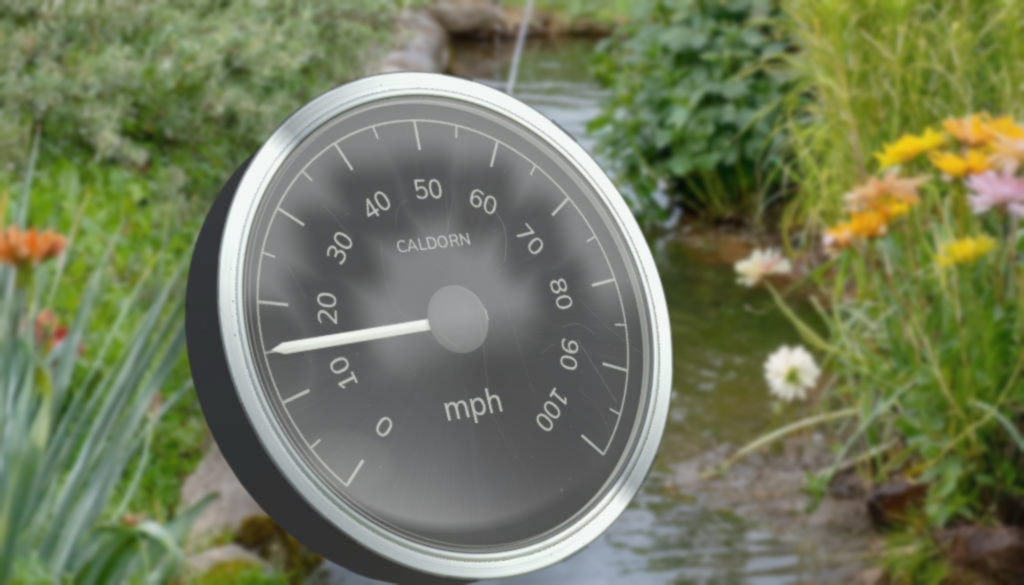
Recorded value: 15 mph
